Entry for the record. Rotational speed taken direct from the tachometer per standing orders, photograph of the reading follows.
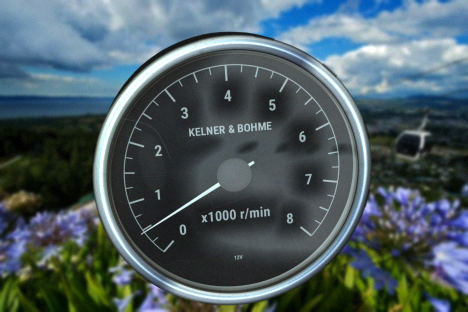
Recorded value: 500 rpm
